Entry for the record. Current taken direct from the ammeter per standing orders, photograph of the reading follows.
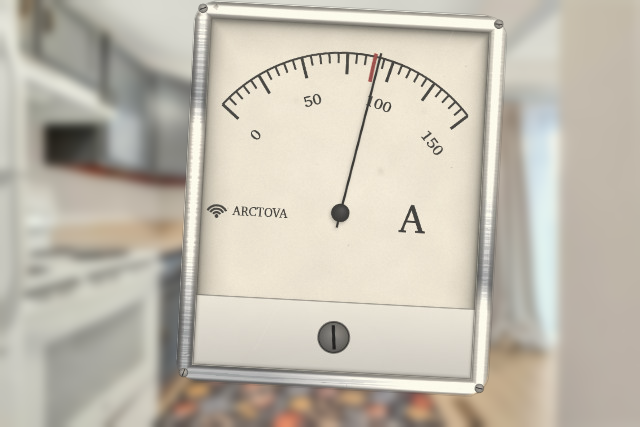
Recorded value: 92.5 A
